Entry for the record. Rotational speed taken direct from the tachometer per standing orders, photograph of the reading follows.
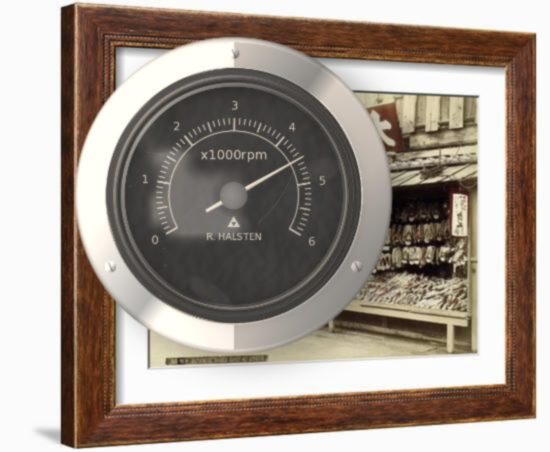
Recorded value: 4500 rpm
